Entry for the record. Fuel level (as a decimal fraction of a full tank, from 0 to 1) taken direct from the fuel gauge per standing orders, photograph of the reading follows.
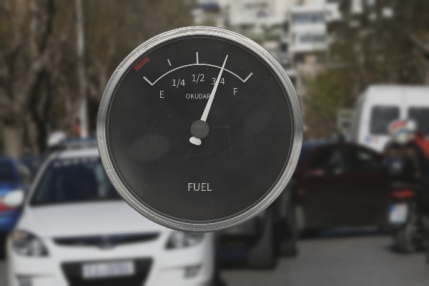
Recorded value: 0.75
